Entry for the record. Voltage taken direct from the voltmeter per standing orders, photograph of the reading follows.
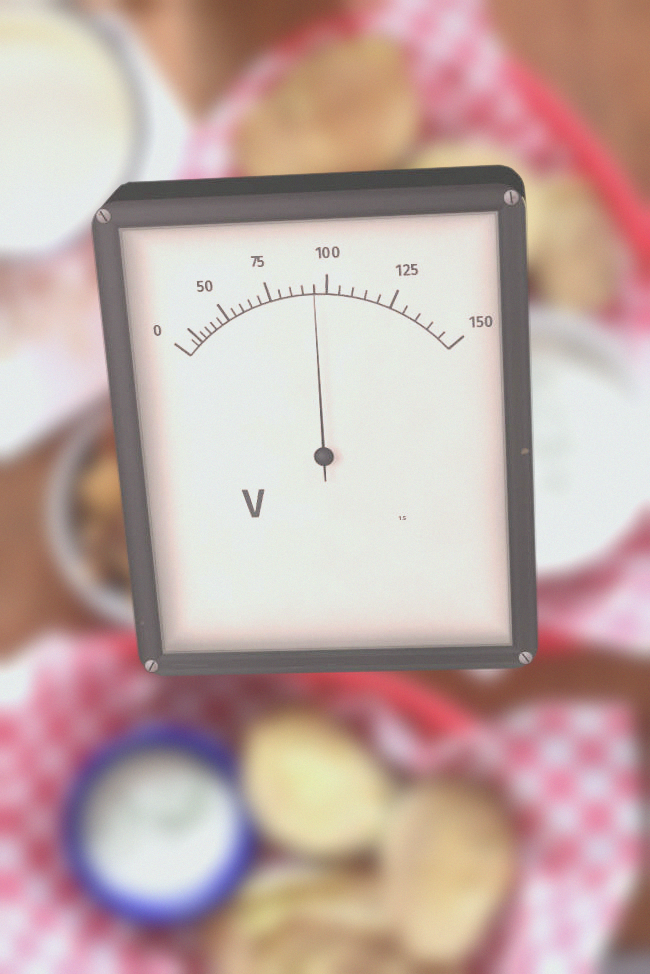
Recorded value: 95 V
